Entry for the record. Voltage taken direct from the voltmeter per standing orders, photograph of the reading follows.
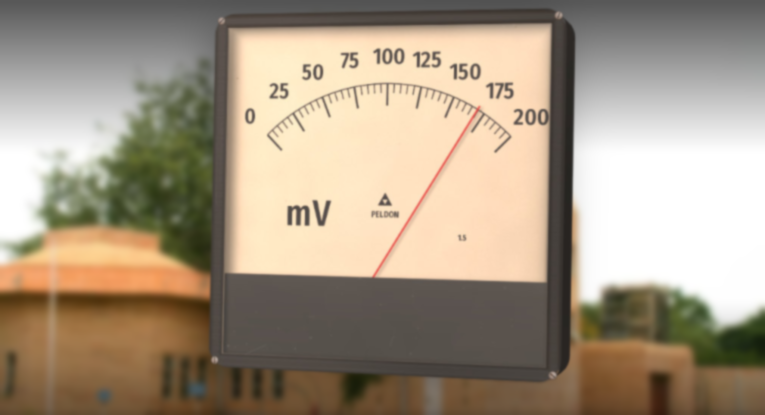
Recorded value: 170 mV
